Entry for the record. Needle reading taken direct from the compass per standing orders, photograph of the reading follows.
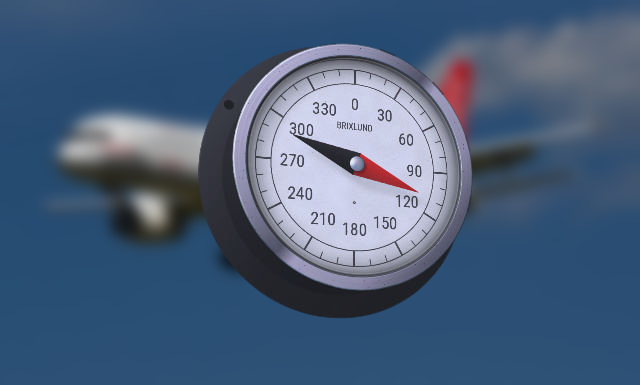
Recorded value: 110 °
